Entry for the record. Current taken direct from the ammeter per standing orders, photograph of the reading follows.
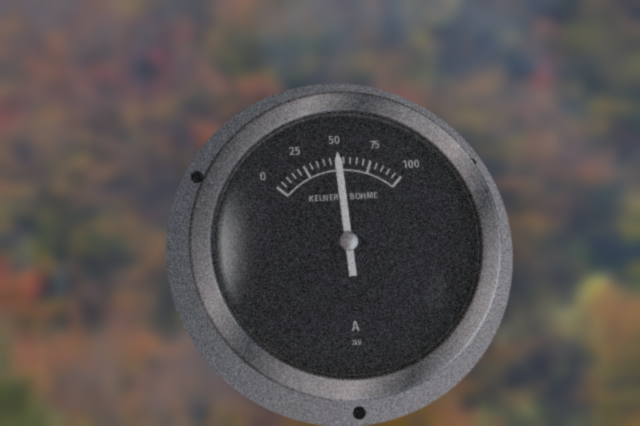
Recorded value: 50 A
